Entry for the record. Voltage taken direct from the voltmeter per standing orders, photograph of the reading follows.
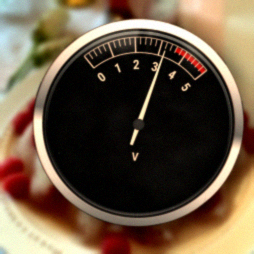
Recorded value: 3.2 V
